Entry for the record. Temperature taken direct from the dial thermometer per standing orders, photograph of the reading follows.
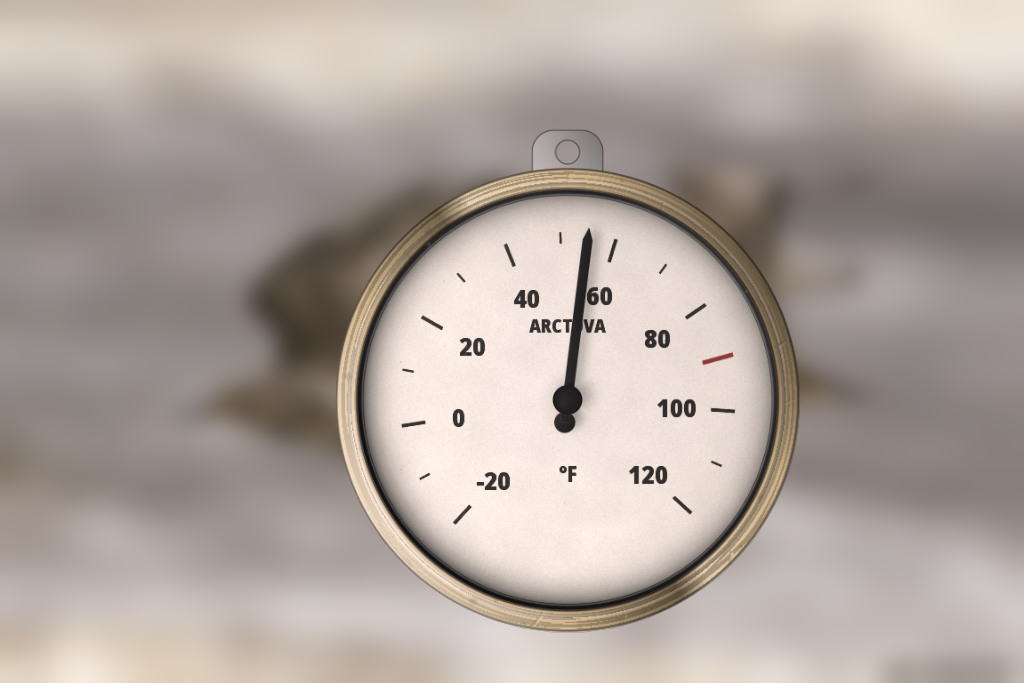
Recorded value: 55 °F
